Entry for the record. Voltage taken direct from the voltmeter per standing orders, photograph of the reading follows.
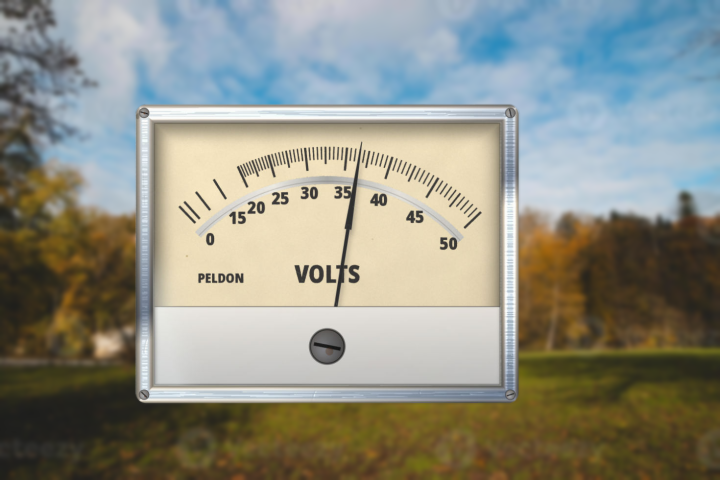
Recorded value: 36.5 V
